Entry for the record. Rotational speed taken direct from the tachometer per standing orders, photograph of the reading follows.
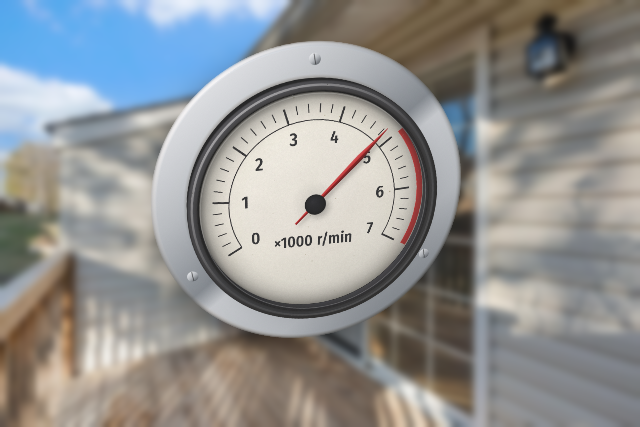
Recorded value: 4800 rpm
